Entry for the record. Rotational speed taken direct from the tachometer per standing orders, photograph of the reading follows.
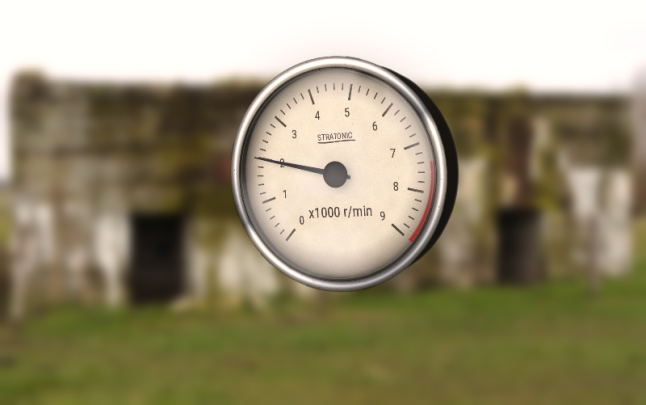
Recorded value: 2000 rpm
